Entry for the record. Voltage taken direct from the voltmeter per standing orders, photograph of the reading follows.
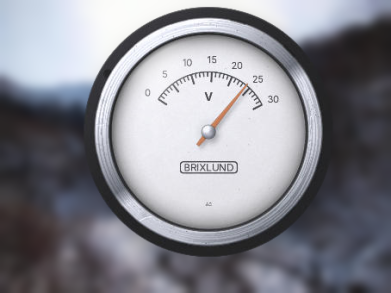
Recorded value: 24 V
